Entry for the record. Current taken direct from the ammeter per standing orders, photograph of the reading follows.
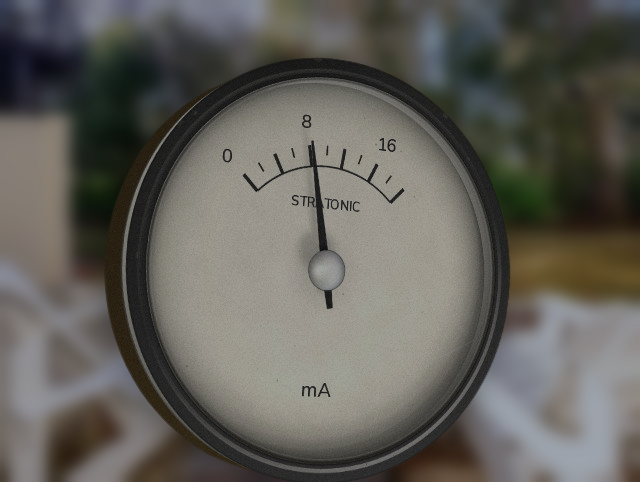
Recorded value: 8 mA
